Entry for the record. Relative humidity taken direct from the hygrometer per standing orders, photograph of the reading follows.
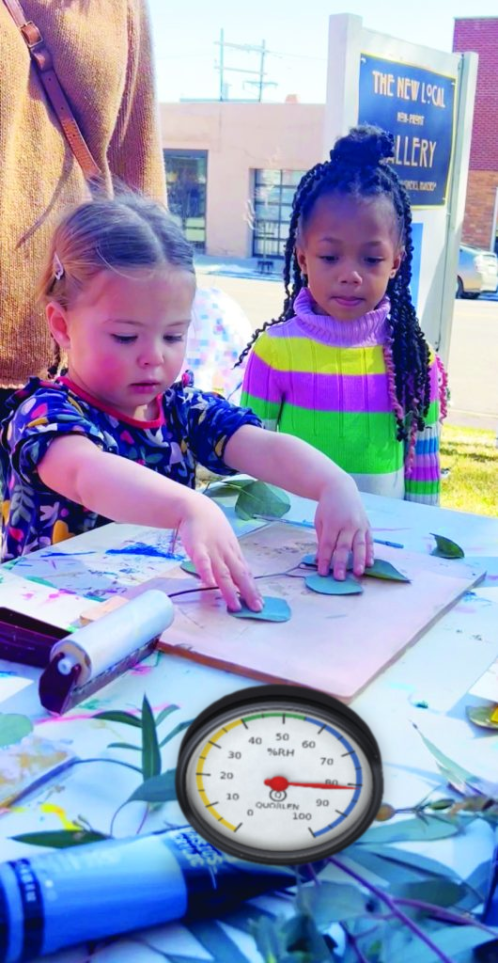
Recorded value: 80 %
